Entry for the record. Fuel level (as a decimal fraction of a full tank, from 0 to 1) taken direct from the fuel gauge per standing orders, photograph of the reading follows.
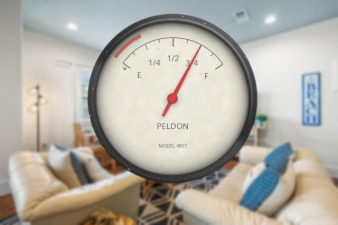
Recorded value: 0.75
